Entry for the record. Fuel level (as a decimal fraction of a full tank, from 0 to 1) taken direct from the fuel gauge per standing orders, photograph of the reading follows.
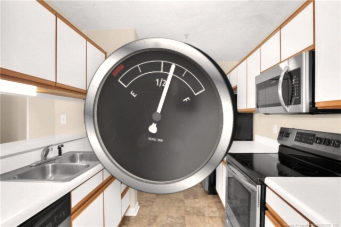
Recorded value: 0.625
